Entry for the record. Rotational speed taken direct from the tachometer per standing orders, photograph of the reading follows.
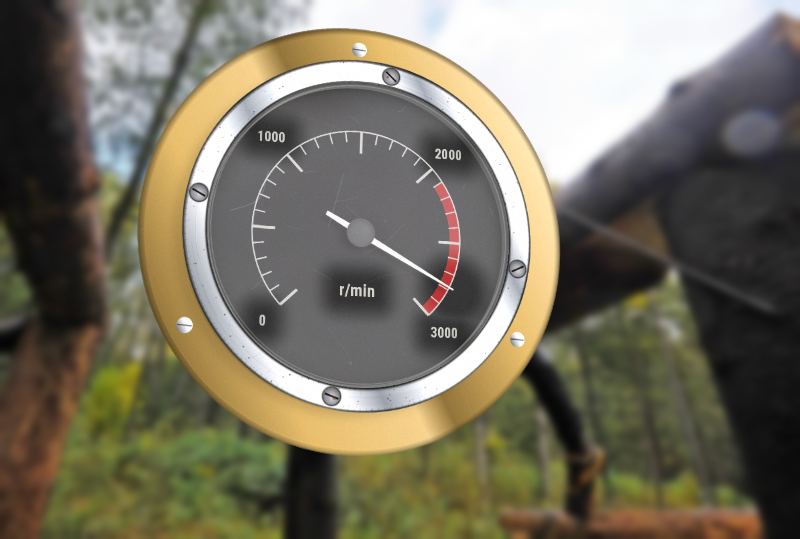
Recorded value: 2800 rpm
